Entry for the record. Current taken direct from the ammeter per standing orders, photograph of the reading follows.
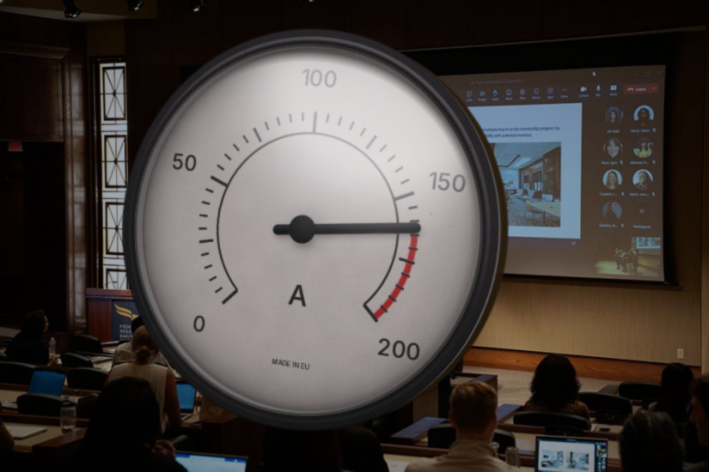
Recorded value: 162.5 A
